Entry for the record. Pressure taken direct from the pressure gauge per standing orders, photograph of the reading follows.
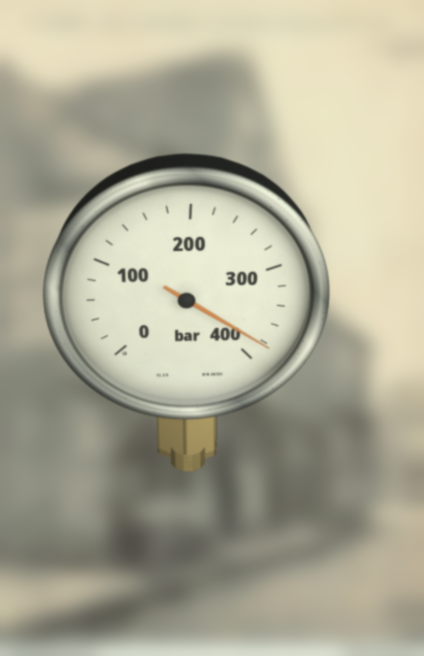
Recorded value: 380 bar
